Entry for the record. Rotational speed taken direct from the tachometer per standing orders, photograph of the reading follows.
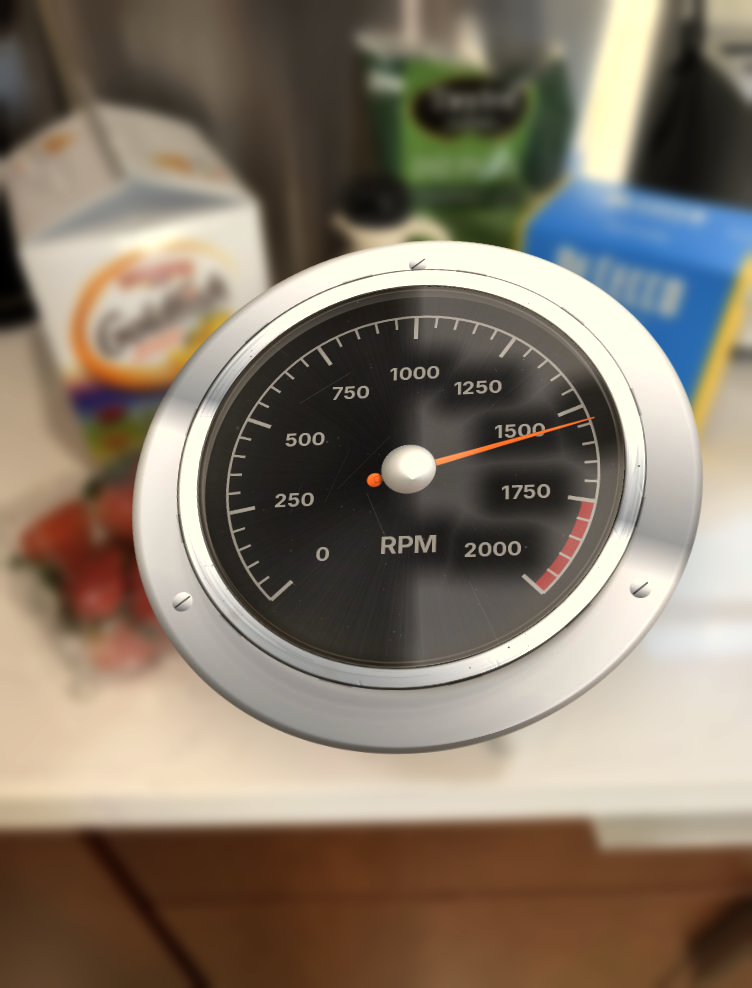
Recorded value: 1550 rpm
